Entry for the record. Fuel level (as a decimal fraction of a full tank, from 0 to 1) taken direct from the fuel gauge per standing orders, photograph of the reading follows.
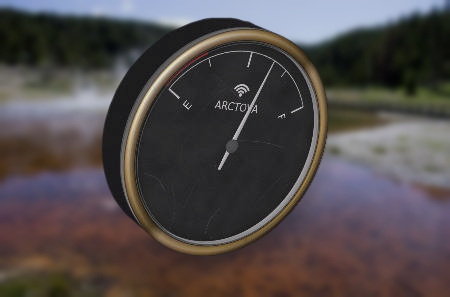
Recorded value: 0.625
